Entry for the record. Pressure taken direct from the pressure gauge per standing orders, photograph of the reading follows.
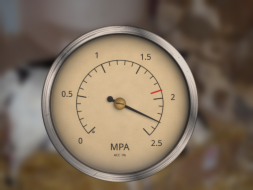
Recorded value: 2.3 MPa
